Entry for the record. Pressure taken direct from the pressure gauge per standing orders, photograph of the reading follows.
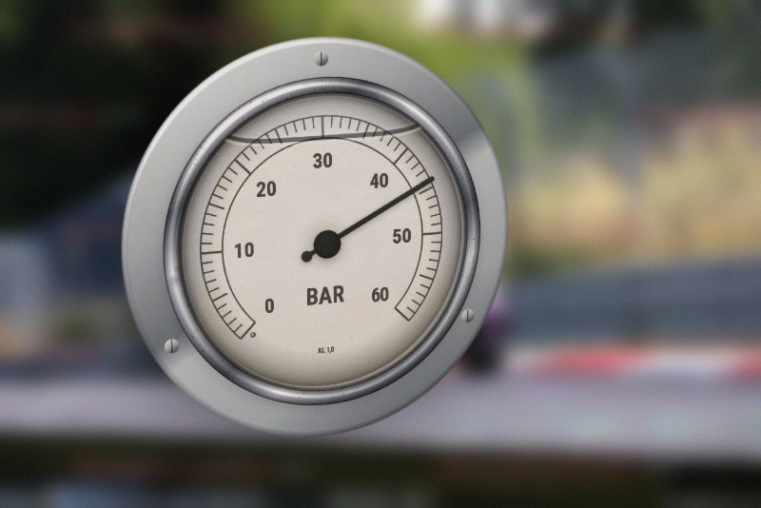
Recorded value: 44 bar
